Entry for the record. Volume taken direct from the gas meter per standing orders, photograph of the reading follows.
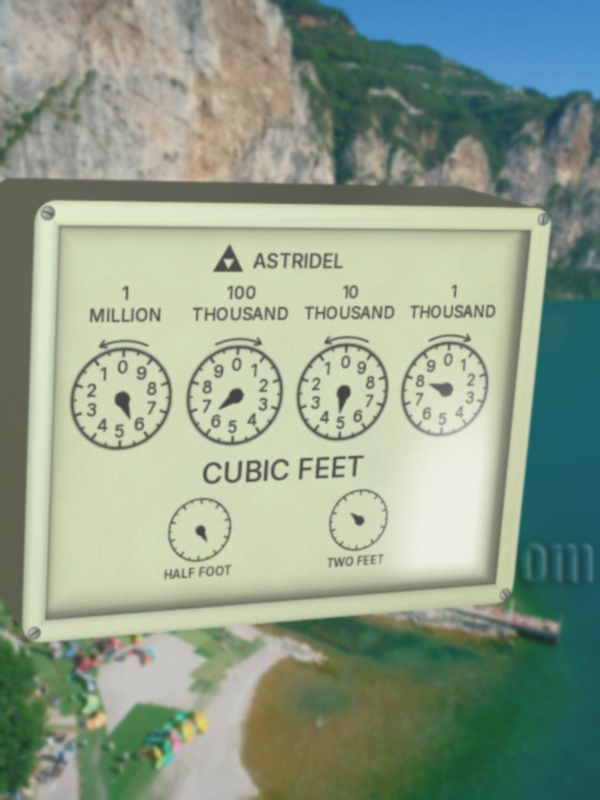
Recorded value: 564800 ft³
